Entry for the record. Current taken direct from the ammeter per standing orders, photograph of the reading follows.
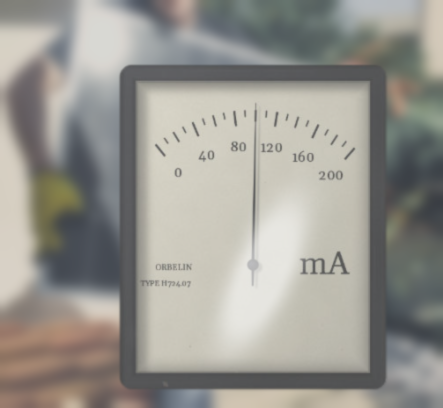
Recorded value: 100 mA
